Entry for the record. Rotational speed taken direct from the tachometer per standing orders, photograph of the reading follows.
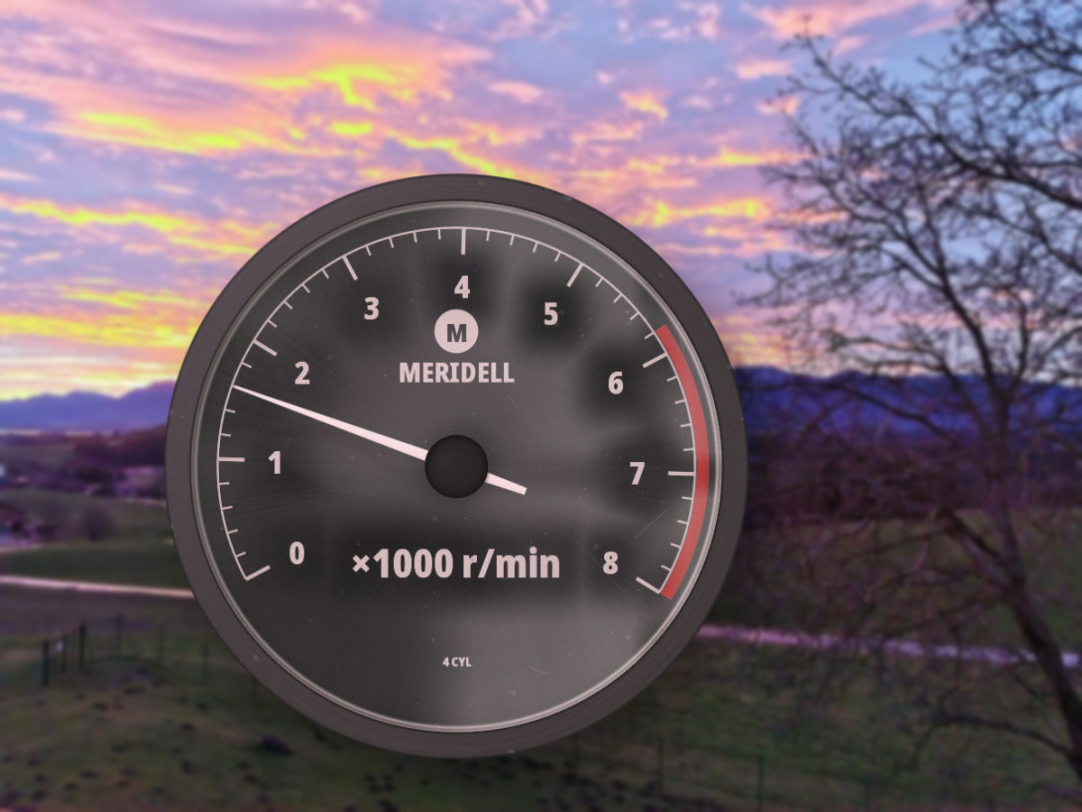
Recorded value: 1600 rpm
